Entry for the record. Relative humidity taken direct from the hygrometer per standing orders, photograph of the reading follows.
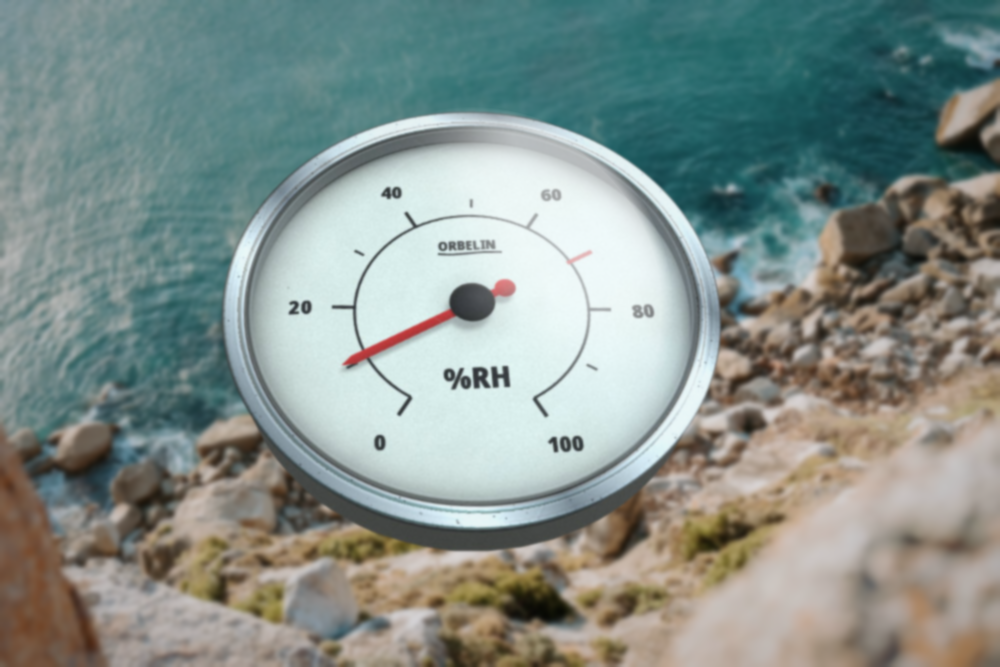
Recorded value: 10 %
